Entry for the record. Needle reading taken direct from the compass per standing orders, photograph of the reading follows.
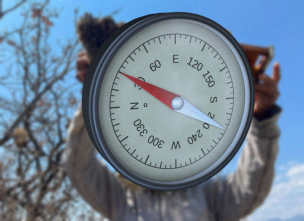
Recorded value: 30 °
